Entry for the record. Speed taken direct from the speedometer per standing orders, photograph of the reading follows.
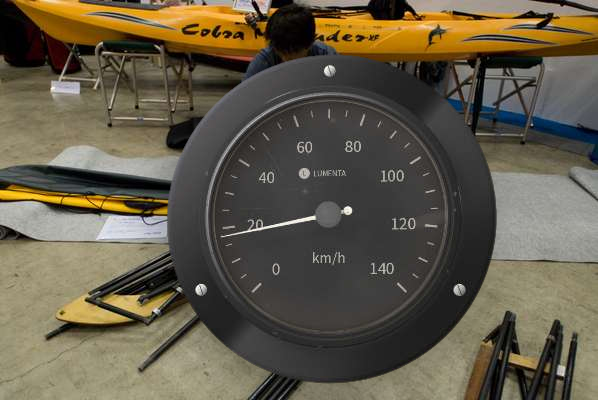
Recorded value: 17.5 km/h
